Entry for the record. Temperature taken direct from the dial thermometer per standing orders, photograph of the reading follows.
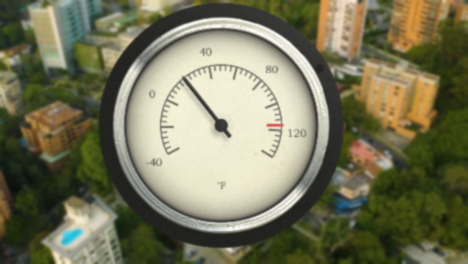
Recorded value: 20 °F
